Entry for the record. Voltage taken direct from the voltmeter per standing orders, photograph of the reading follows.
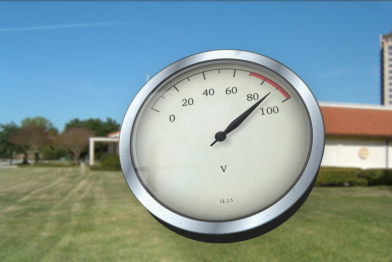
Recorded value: 90 V
